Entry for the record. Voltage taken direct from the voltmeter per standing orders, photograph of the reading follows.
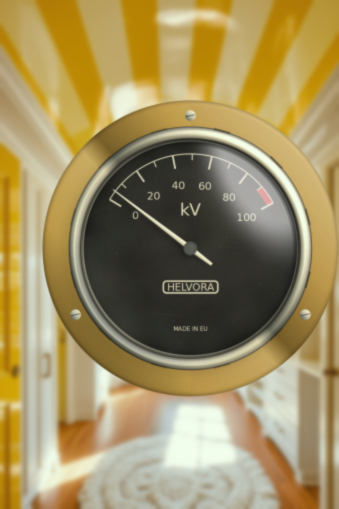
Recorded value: 5 kV
